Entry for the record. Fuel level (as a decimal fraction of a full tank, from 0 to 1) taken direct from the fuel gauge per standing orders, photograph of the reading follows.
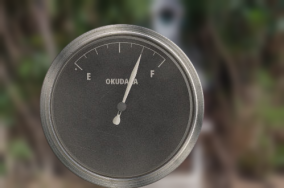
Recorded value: 0.75
